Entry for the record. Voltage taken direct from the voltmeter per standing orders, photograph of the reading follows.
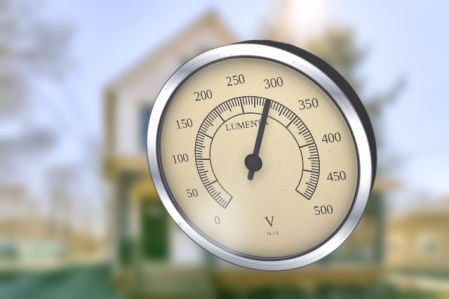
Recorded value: 300 V
